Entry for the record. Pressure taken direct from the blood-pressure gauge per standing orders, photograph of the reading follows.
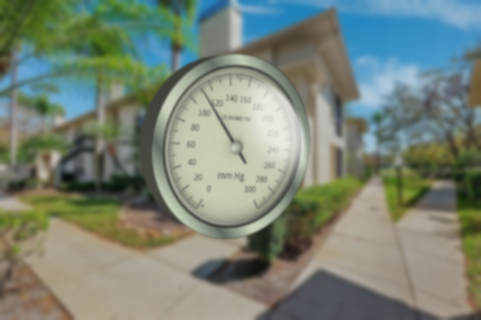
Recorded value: 110 mmHg
